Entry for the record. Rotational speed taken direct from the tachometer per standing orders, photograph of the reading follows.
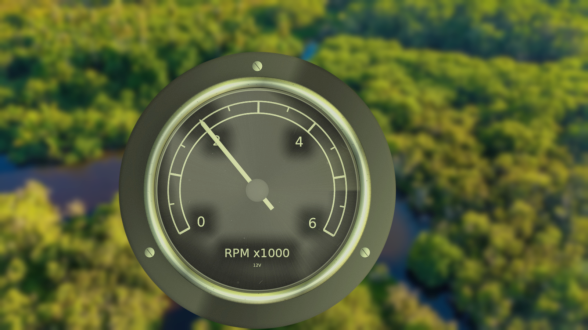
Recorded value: 2000 rpm
